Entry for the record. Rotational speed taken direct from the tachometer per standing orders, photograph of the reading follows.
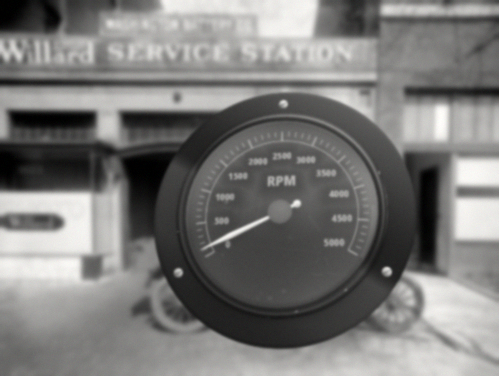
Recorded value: 100 rpm
